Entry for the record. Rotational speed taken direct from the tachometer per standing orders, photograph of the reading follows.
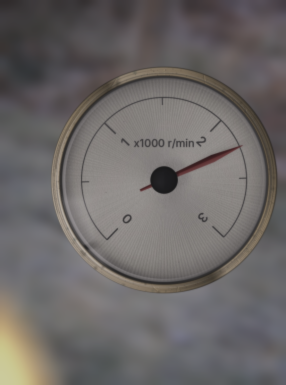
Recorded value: 2250 rpm
